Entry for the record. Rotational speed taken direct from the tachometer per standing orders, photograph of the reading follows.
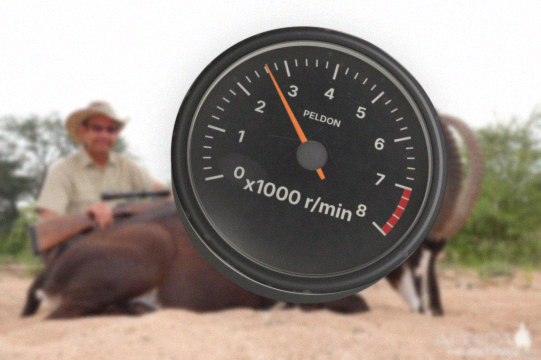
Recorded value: 2600 rpm
